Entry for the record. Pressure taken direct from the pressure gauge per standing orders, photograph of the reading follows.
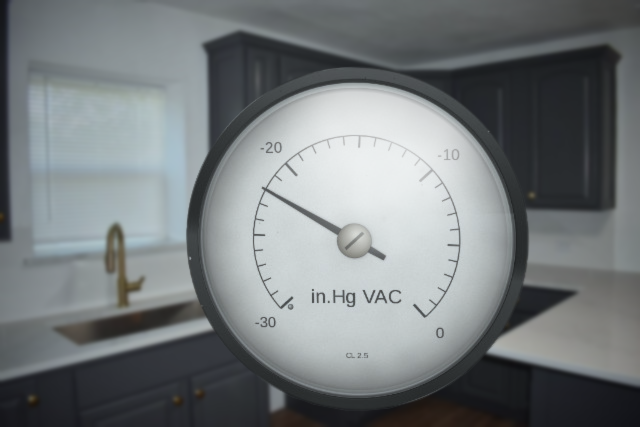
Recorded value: -22 inHg
